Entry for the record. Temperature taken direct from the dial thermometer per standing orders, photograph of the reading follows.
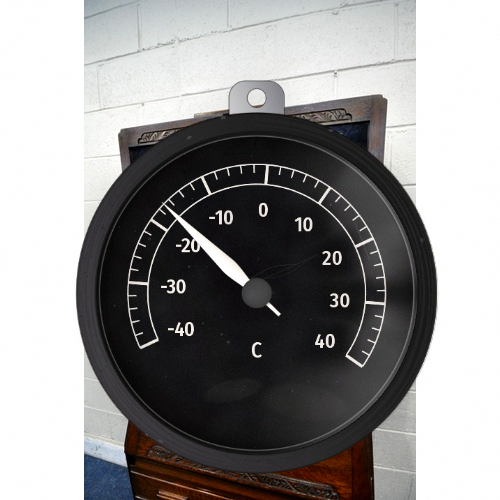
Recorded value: -17 °C
